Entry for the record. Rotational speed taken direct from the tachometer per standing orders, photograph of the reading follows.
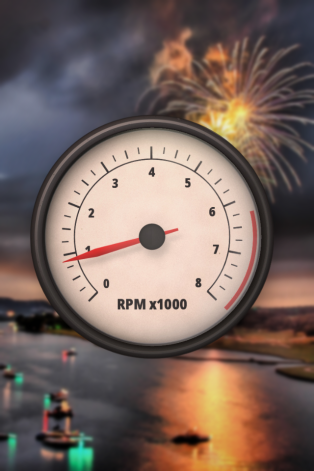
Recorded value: 875 rpm
